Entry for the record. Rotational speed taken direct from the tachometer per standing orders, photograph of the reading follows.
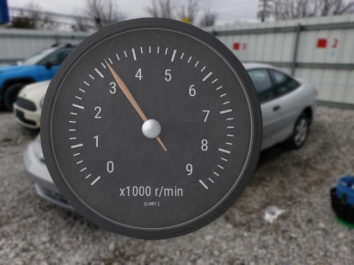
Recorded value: 3300 rpm
